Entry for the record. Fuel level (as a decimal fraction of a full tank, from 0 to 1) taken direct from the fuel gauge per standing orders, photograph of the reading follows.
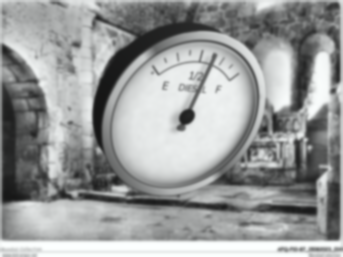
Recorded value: 0.625
